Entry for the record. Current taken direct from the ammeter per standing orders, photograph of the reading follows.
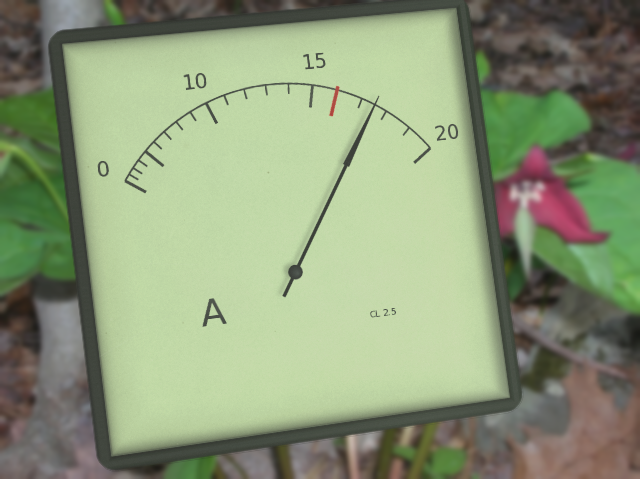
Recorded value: 17.5 A
